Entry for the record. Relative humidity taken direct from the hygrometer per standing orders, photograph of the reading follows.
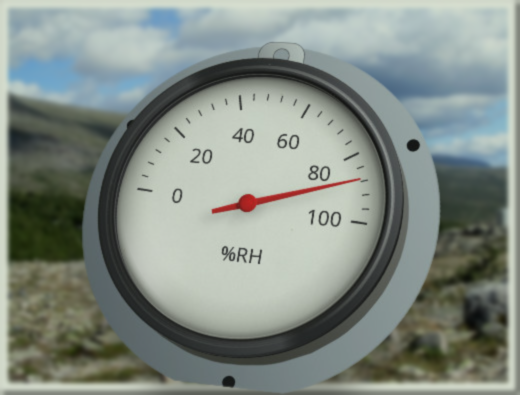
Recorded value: 88 %
